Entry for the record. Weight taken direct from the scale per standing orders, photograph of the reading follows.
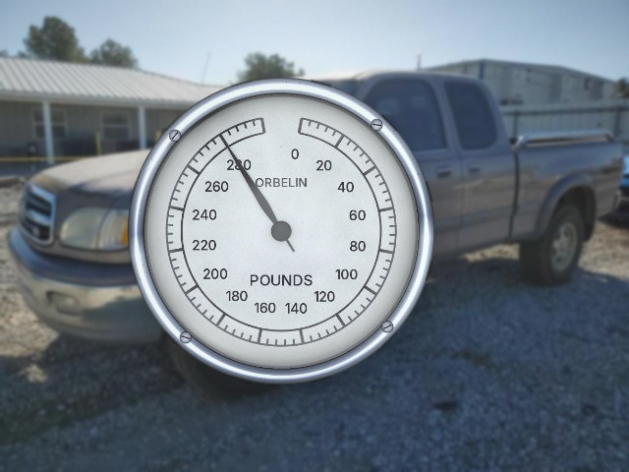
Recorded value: 280 lb
